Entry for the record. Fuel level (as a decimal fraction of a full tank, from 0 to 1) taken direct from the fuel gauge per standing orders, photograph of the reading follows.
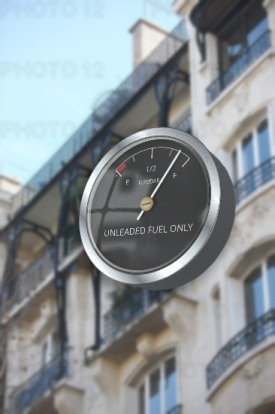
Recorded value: 0.875
